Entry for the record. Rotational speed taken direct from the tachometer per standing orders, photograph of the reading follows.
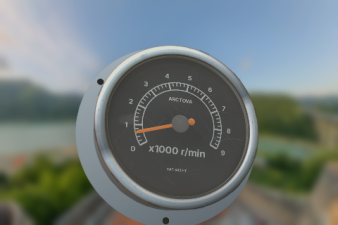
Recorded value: 600 rpm
